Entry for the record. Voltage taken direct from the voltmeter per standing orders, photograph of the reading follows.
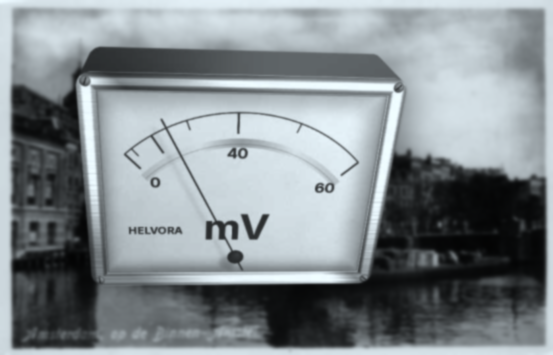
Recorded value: 25 mV
